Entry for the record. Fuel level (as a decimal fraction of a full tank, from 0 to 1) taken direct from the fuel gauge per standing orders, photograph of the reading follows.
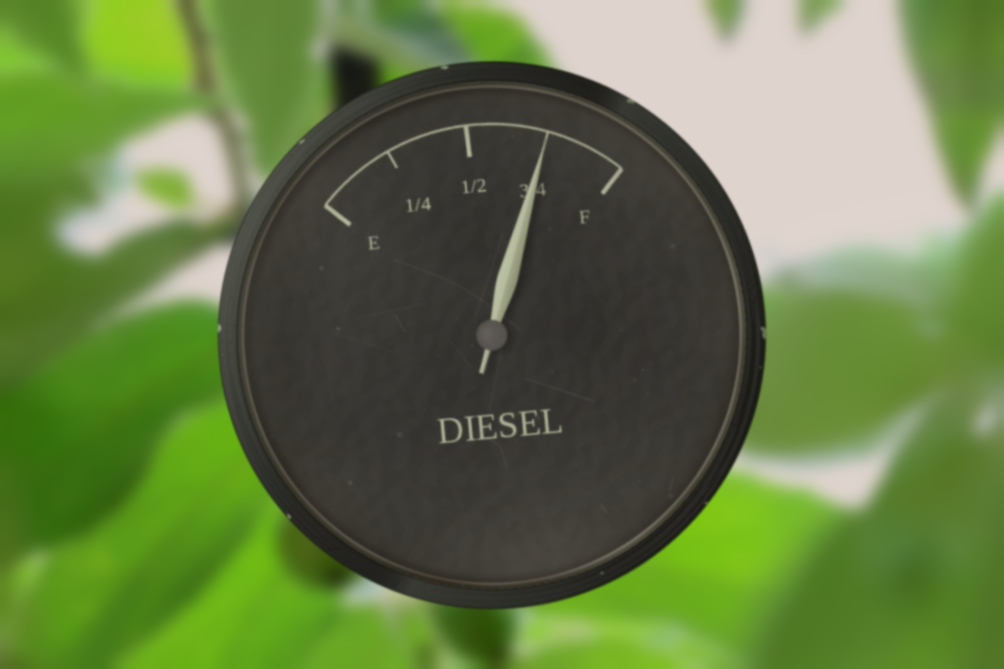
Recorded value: 0.75
